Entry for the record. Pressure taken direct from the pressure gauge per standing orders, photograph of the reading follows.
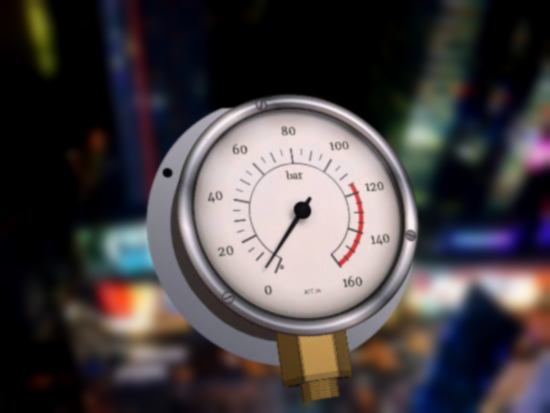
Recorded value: 5 bar
